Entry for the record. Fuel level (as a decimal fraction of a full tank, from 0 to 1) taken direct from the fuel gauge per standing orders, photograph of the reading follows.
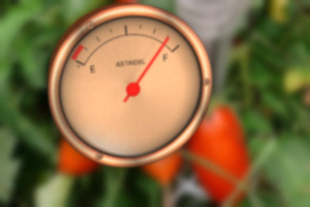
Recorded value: 0.875
